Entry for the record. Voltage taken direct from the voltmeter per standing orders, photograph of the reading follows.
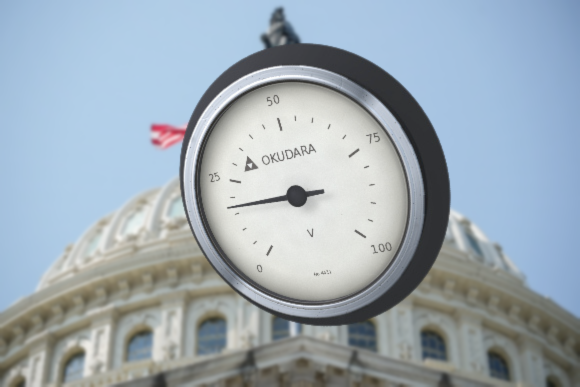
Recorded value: 17.5 V
